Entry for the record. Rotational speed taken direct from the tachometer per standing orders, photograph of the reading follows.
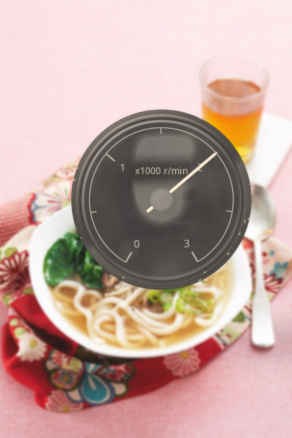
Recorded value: 2000 rpm
